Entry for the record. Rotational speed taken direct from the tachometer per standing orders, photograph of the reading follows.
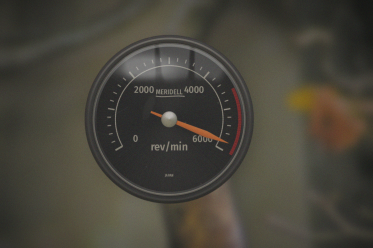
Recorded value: 5800 rpm
